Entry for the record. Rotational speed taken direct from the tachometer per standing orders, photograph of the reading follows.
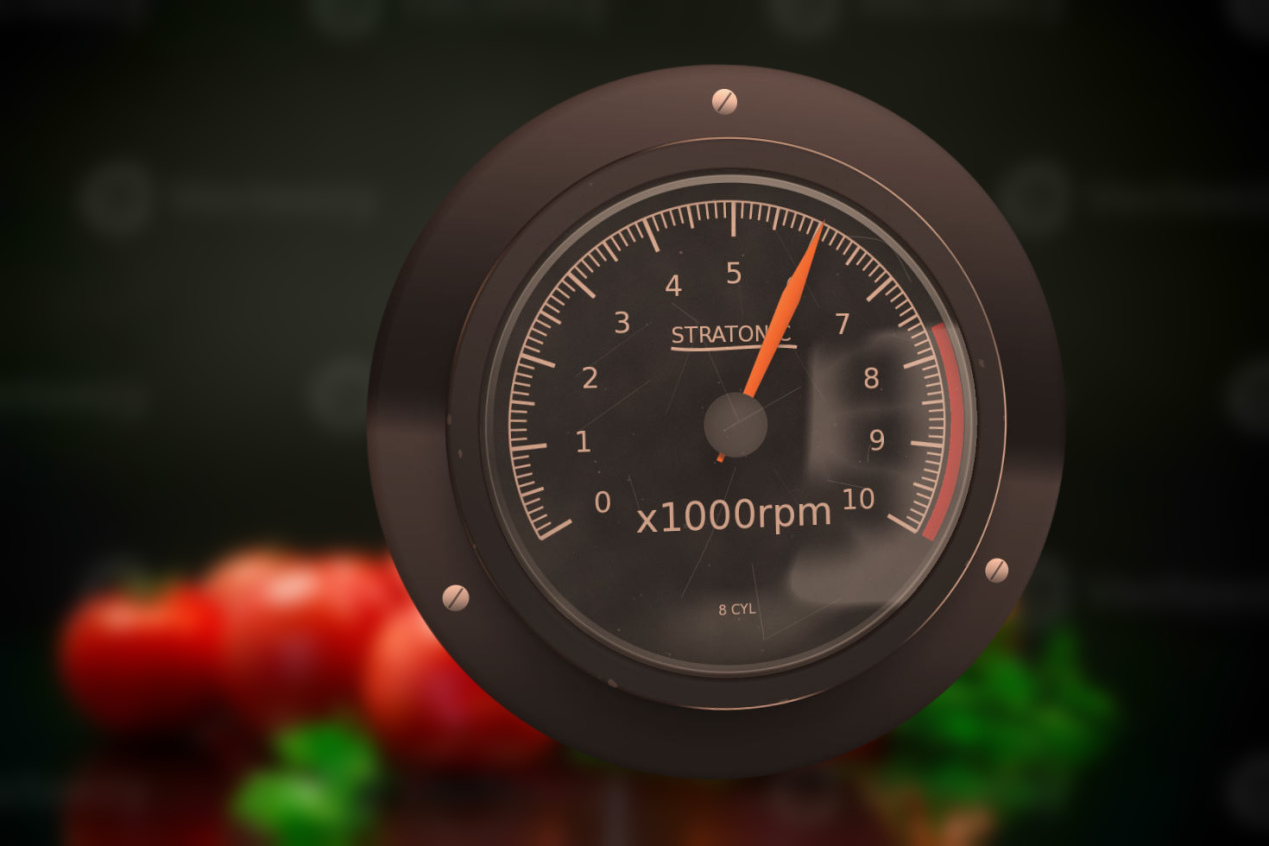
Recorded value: 6000 rpm
